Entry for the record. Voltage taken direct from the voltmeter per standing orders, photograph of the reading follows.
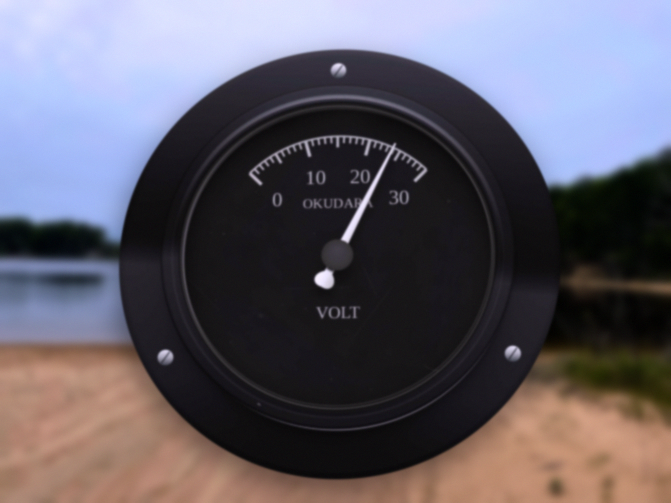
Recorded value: 24 V
